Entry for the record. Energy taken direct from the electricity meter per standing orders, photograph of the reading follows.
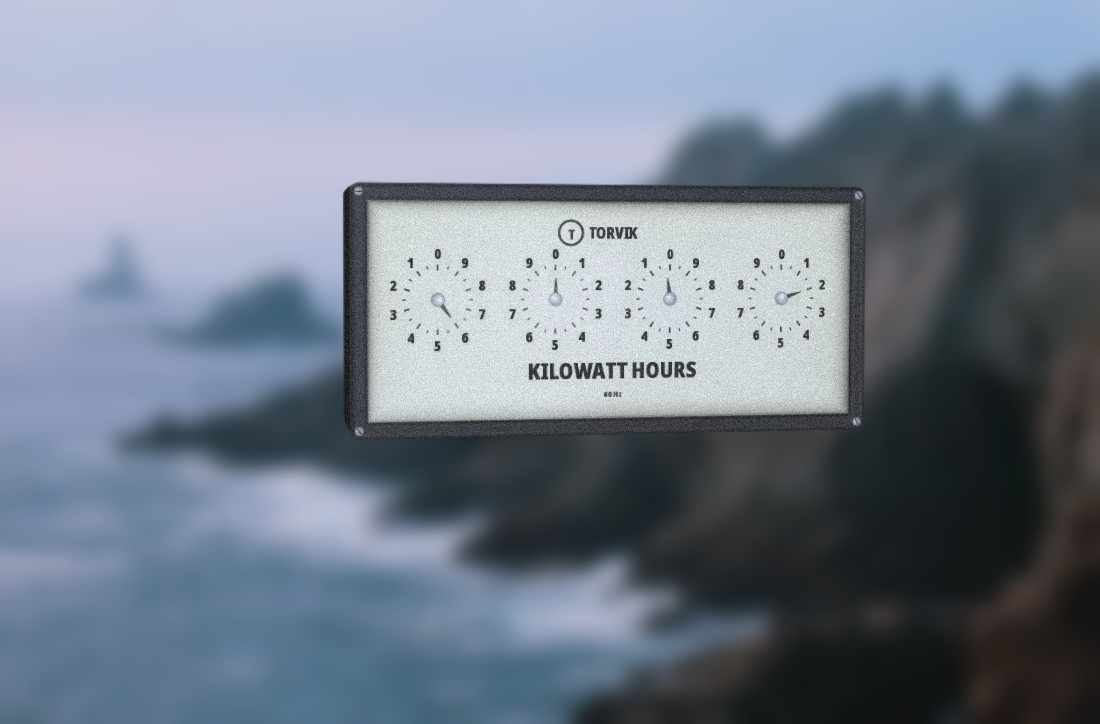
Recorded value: 6002 kWh
